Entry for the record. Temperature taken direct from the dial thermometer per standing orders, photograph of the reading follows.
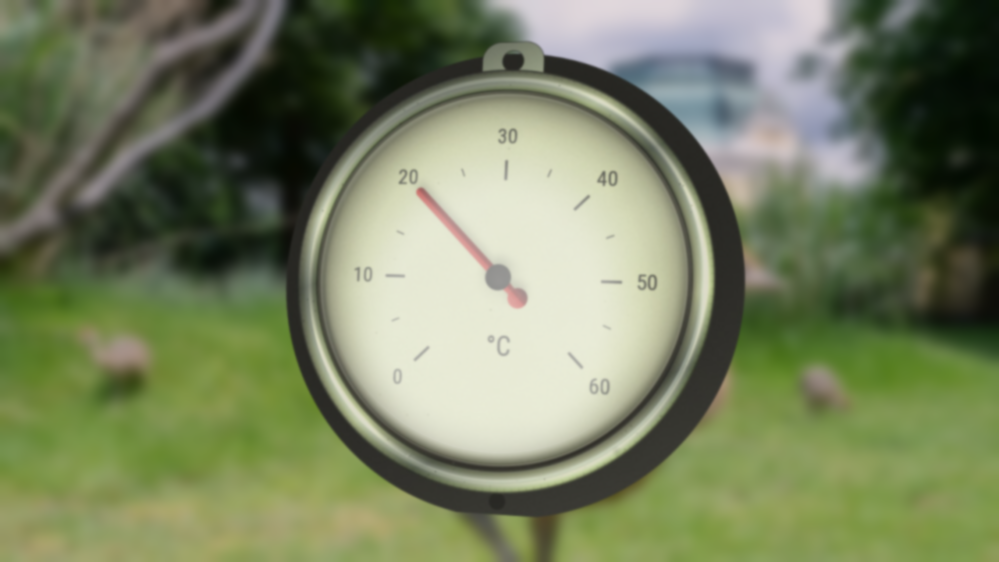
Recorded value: 20 °C
